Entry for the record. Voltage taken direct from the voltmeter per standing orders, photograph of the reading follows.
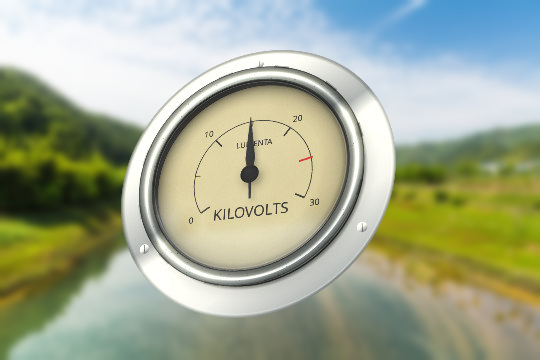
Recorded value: 15 kV
